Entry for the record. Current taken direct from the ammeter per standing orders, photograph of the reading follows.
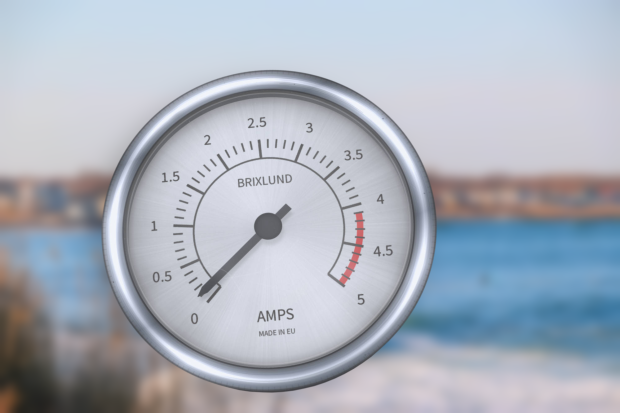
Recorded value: 0.1 A
